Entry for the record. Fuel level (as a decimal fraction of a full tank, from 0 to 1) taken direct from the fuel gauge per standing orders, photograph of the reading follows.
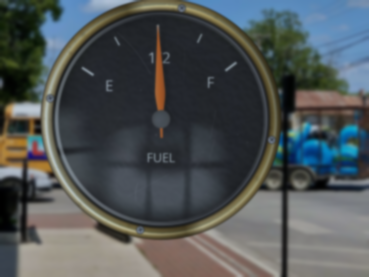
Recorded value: 0.5
